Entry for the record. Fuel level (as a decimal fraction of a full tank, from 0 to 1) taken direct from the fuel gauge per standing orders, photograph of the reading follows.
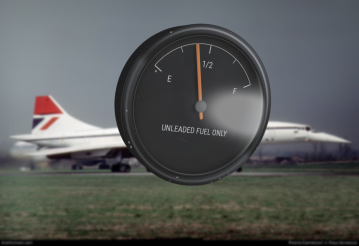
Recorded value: 0.375
